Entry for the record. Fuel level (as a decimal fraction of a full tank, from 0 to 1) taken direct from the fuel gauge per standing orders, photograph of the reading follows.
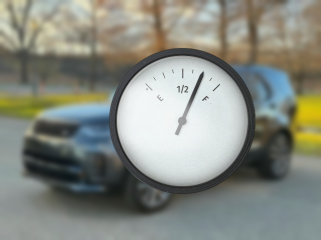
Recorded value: 0.75
